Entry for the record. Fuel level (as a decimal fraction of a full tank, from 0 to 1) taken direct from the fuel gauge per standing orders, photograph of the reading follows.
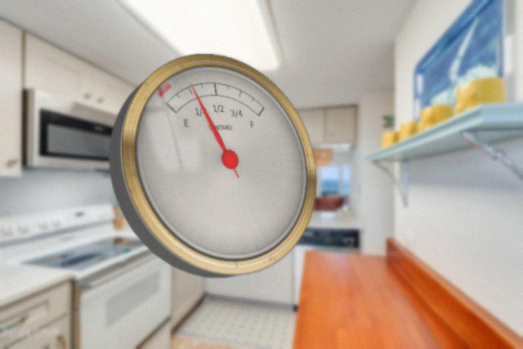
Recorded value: 0.25
